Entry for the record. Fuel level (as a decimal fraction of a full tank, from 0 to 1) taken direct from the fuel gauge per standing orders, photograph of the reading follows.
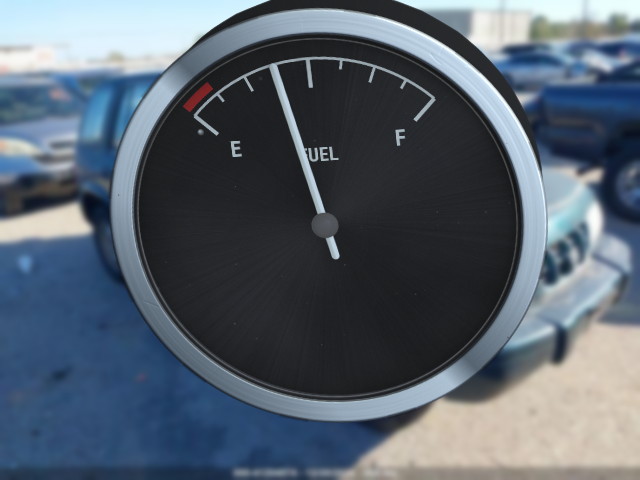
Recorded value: 0.375
